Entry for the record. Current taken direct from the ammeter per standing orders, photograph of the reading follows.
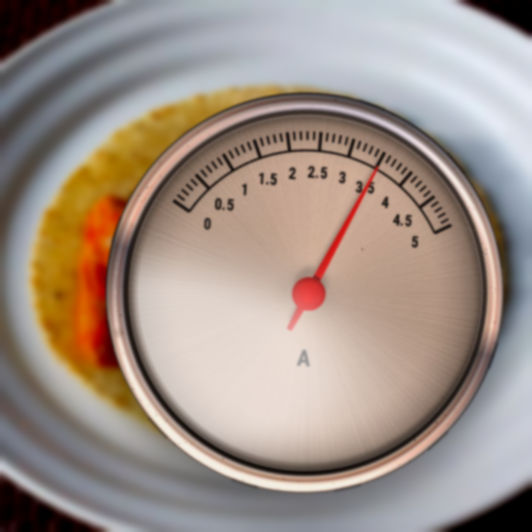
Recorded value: 3.5 A
